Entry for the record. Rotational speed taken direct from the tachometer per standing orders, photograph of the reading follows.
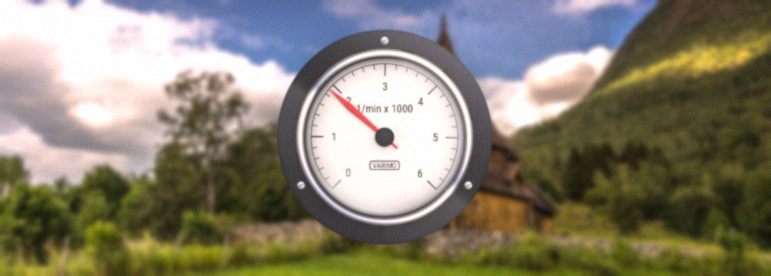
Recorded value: 1900 rpm
